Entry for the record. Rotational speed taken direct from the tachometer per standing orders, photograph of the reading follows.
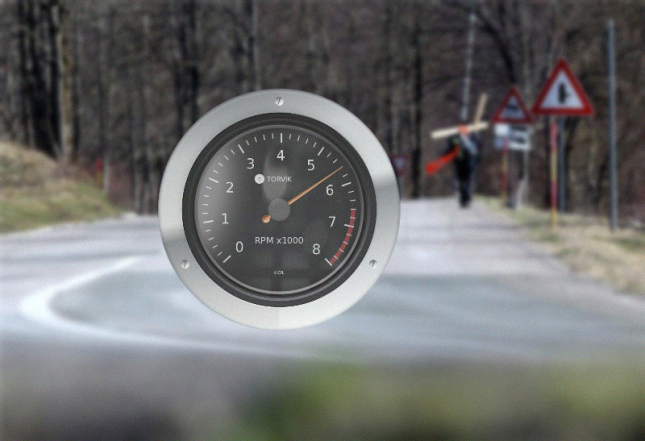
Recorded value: 5600 rpm
